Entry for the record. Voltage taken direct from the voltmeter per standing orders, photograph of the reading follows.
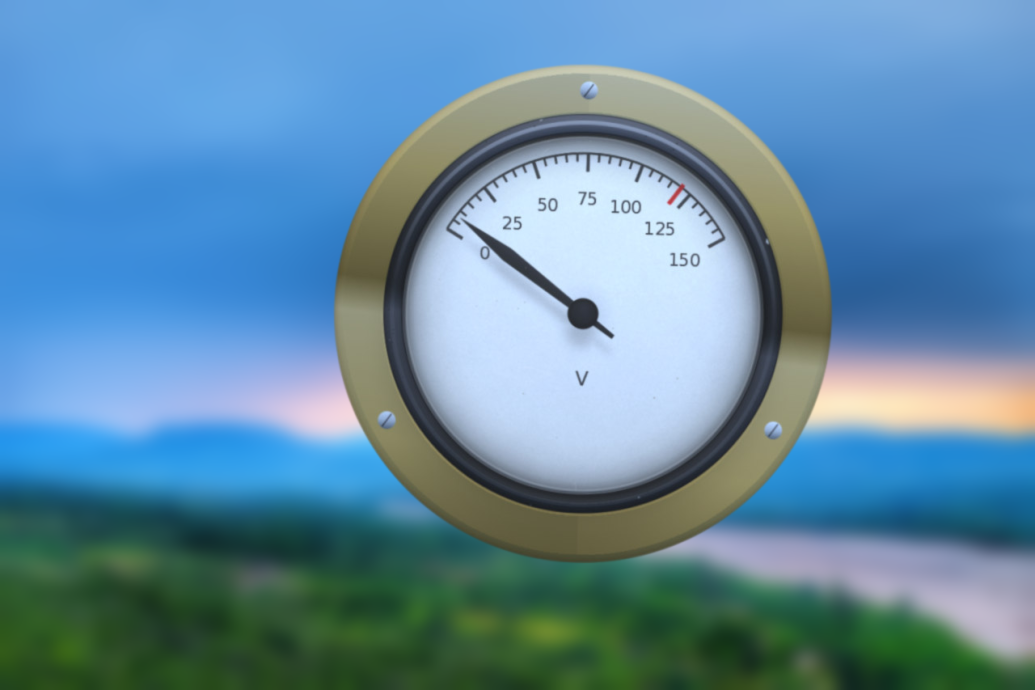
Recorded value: 7.5 V
